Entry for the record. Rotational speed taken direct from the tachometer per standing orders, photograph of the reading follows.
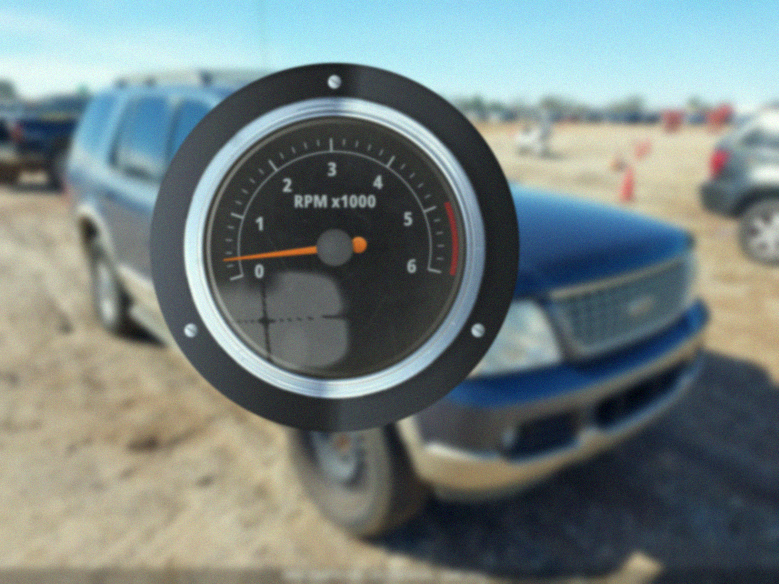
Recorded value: 300 rpm
